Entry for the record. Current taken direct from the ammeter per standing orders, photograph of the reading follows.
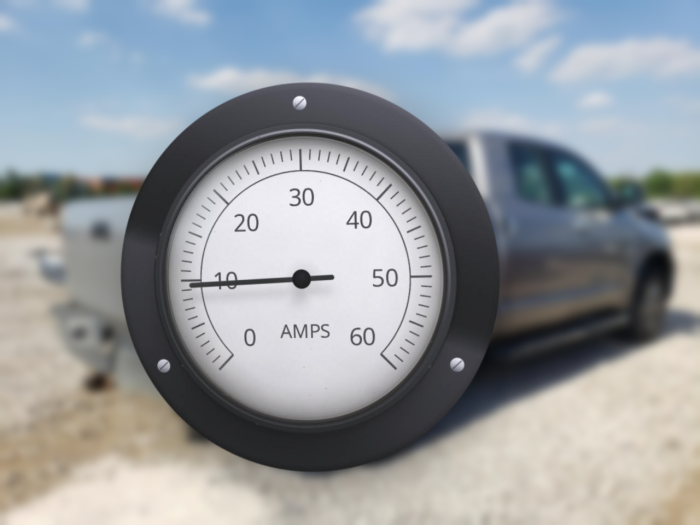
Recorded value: 9.5 A
